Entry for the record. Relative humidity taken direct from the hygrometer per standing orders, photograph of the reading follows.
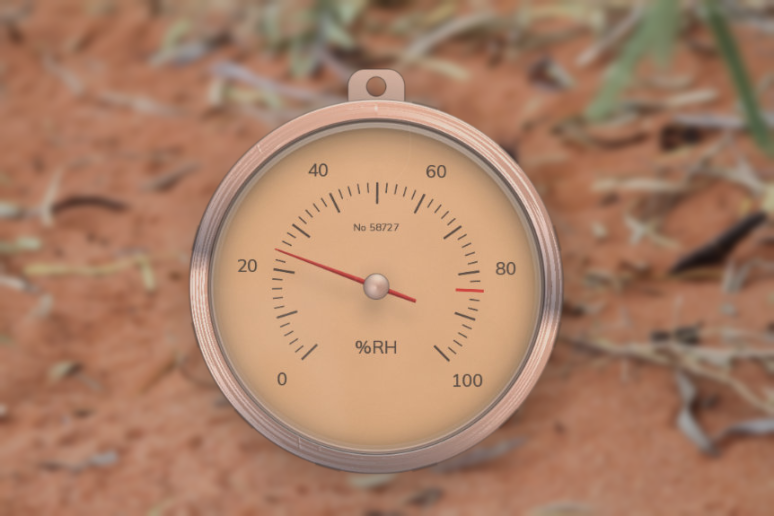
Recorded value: 24 %
